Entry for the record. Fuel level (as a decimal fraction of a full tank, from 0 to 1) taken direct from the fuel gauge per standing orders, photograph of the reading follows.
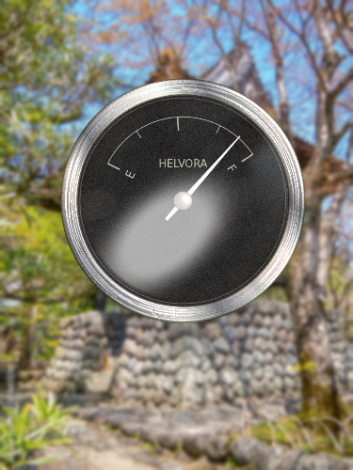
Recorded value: 0.875
